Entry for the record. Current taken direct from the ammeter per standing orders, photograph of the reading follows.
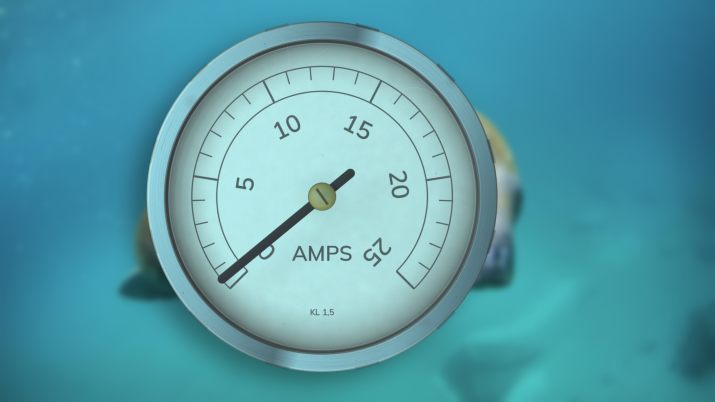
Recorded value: 0.5 A
